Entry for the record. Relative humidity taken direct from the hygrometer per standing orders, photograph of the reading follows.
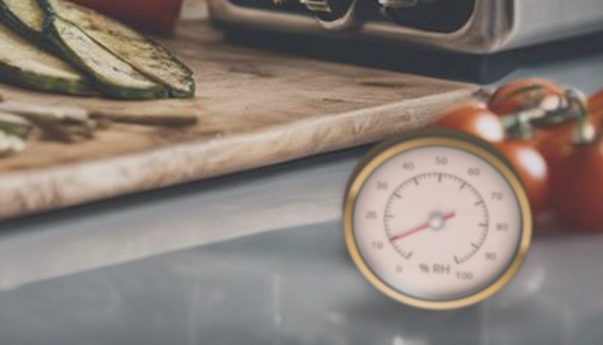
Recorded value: 10 %
